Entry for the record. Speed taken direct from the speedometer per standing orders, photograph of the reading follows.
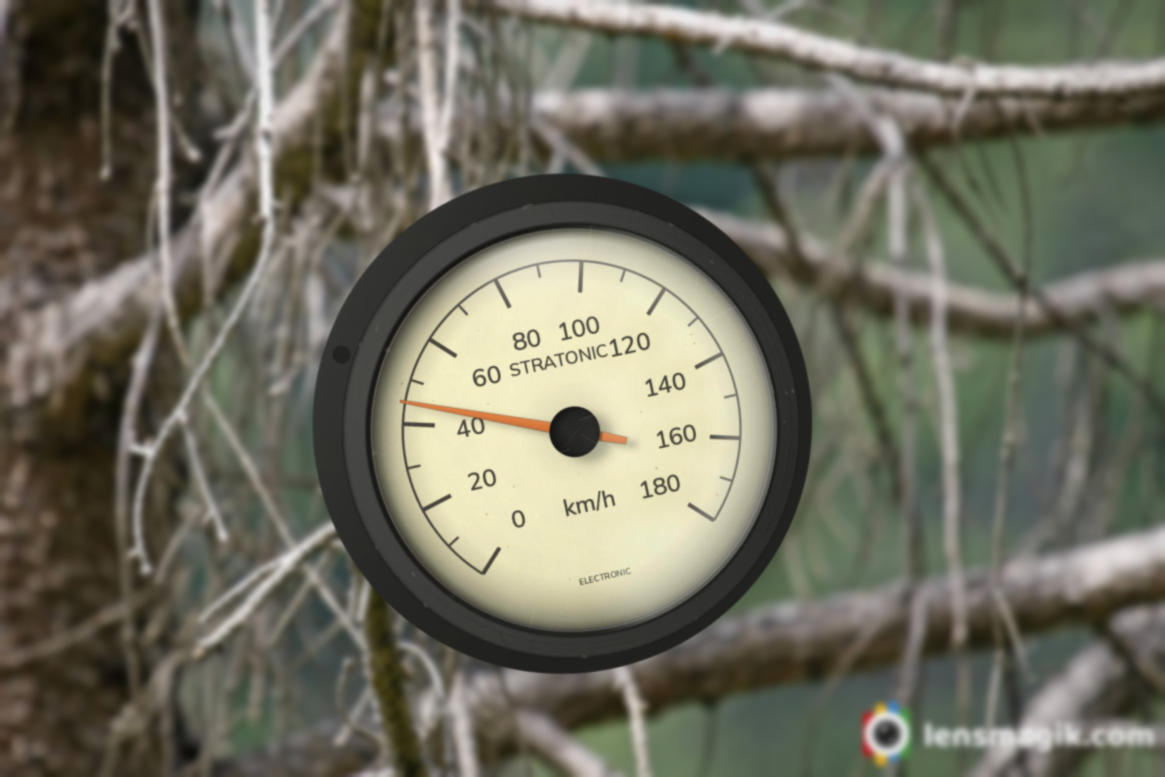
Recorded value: 45 km/h
